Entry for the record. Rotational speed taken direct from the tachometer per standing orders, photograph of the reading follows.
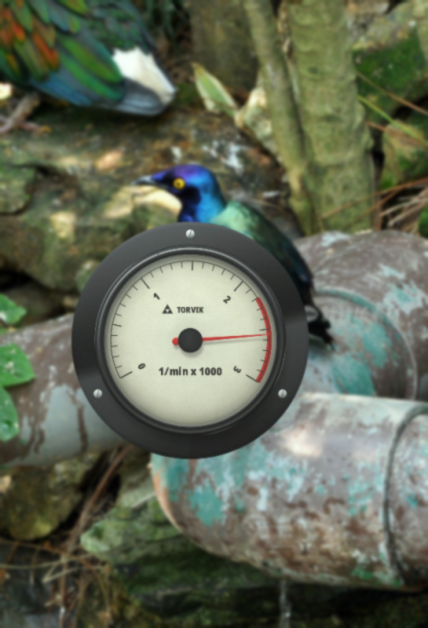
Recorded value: 2550 rpm
